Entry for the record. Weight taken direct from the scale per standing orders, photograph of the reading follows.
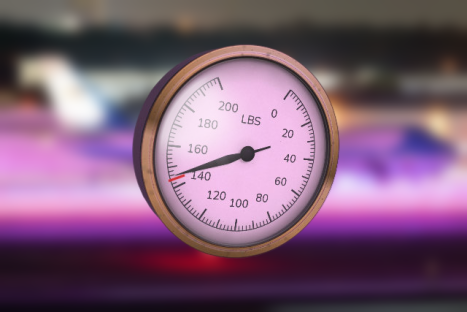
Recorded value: 146 lb
